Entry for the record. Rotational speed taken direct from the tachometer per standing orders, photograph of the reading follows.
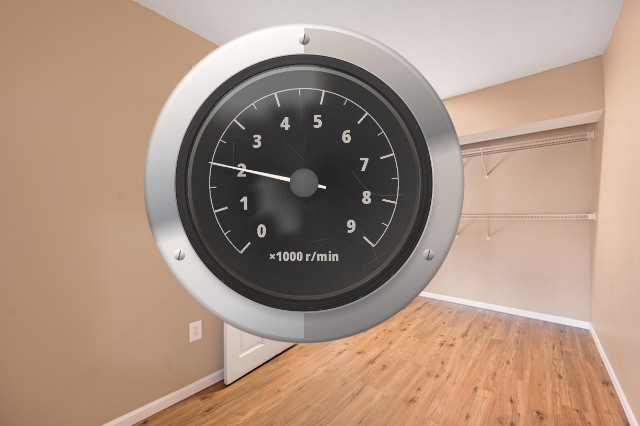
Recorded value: 2000 rpm
